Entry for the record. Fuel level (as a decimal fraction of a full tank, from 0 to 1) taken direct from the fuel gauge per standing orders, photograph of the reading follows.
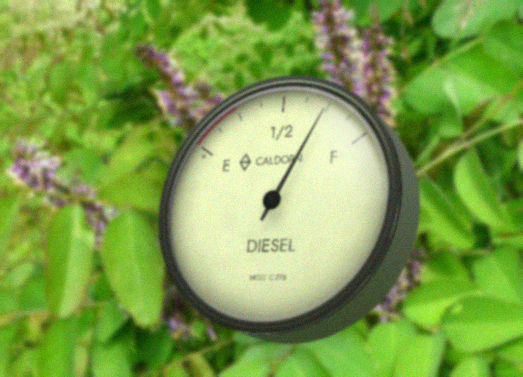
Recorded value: 0.75
